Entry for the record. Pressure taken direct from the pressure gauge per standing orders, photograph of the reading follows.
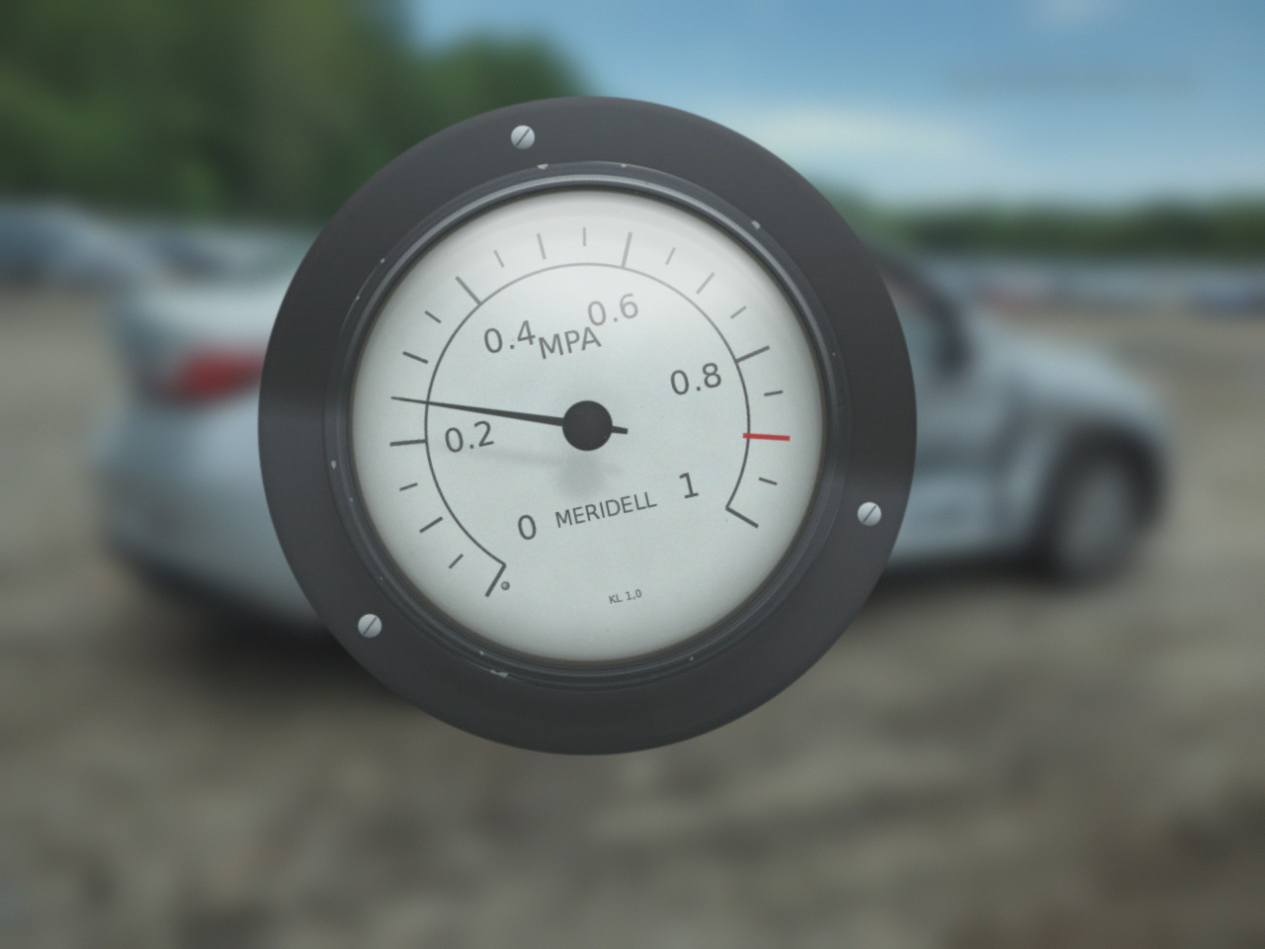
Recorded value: 0.25 MPa
